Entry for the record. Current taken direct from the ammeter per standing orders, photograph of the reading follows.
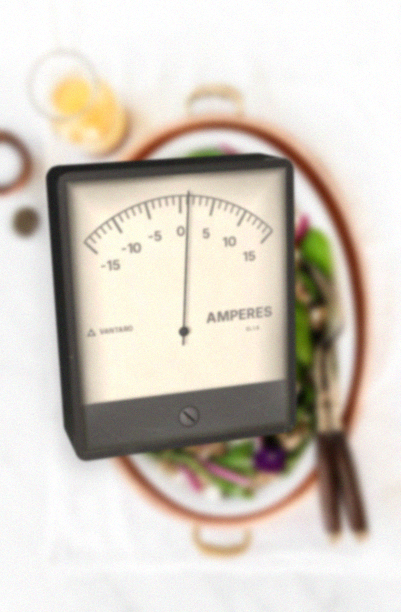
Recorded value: 1 A
